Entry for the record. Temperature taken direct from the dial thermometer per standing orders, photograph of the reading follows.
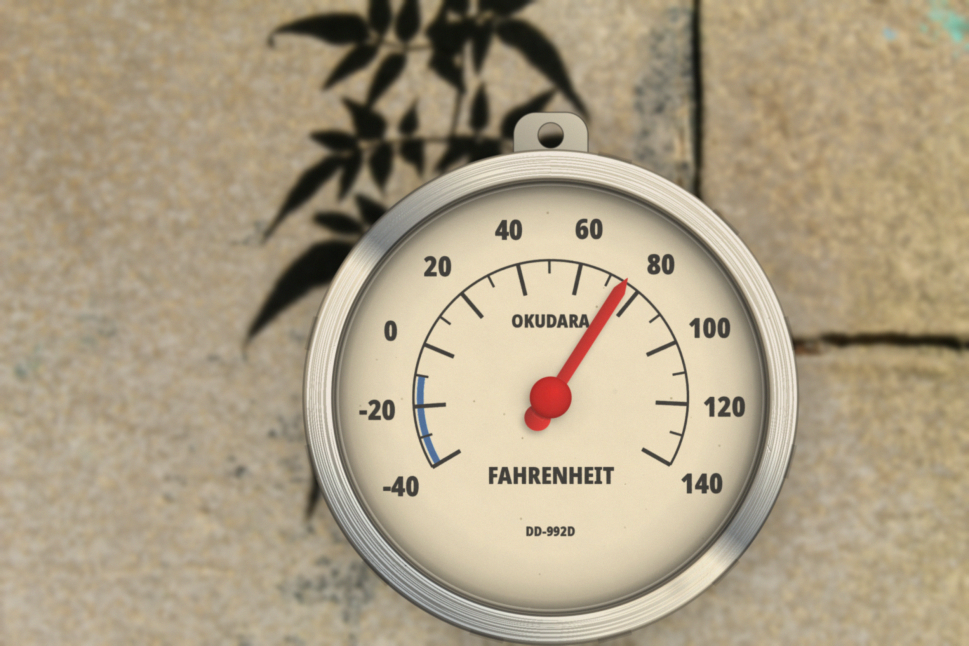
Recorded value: 75 °F
